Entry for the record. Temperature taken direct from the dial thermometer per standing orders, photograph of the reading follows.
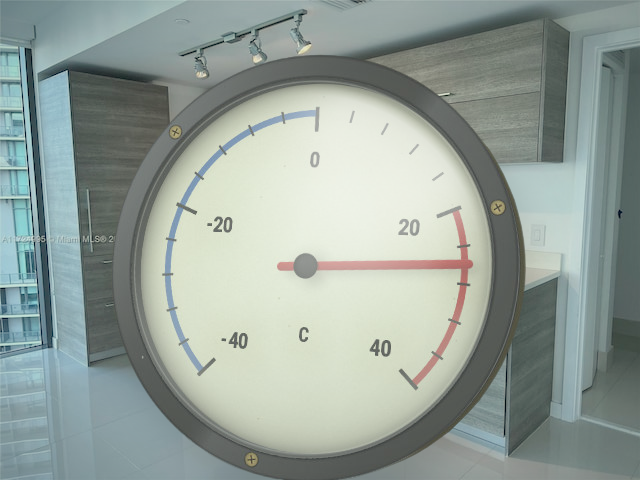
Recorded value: 26 °C
